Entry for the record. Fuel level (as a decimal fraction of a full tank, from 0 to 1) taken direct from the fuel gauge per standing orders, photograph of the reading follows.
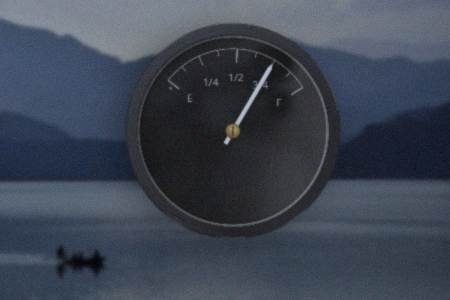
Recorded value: 0.75
